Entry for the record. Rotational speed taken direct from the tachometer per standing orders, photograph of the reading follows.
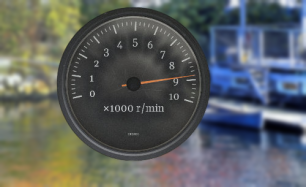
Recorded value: 8800 rpm
